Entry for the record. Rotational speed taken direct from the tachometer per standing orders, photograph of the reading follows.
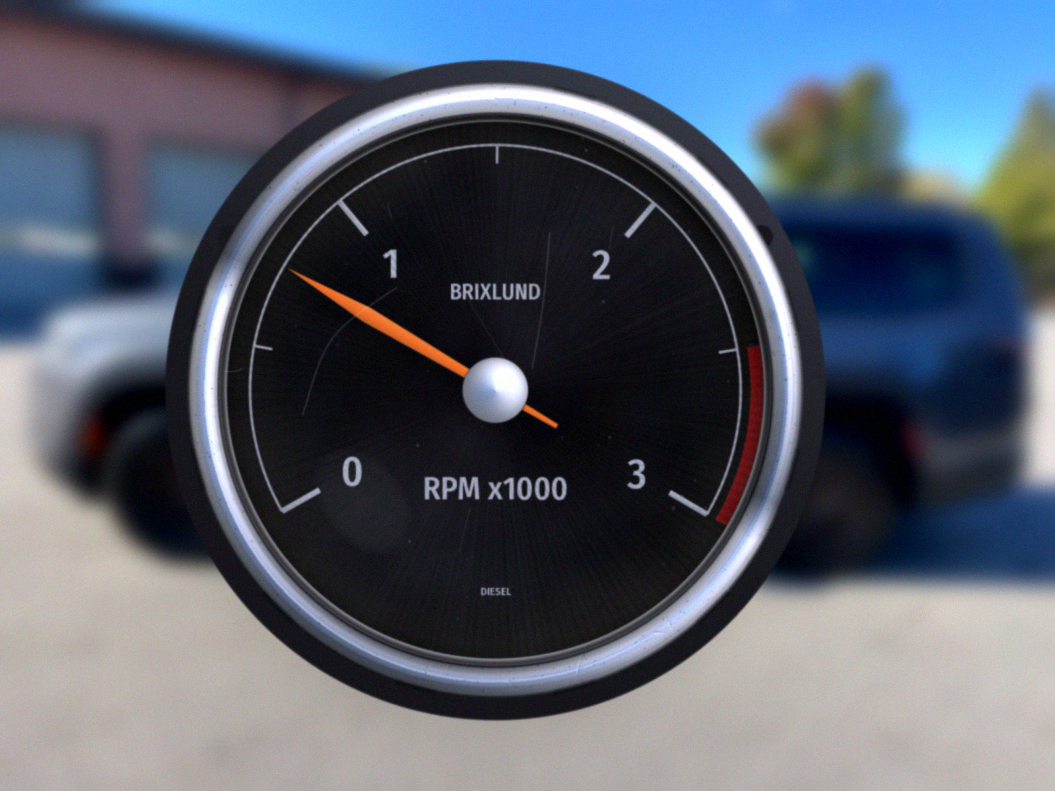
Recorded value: 750 rpm
